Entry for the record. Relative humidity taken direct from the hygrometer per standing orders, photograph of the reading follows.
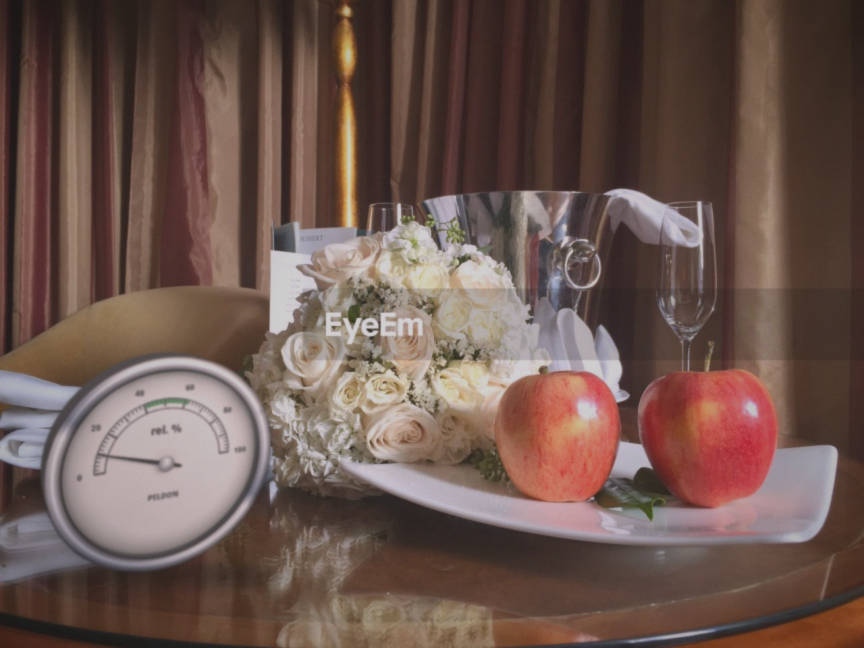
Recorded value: 10 %
